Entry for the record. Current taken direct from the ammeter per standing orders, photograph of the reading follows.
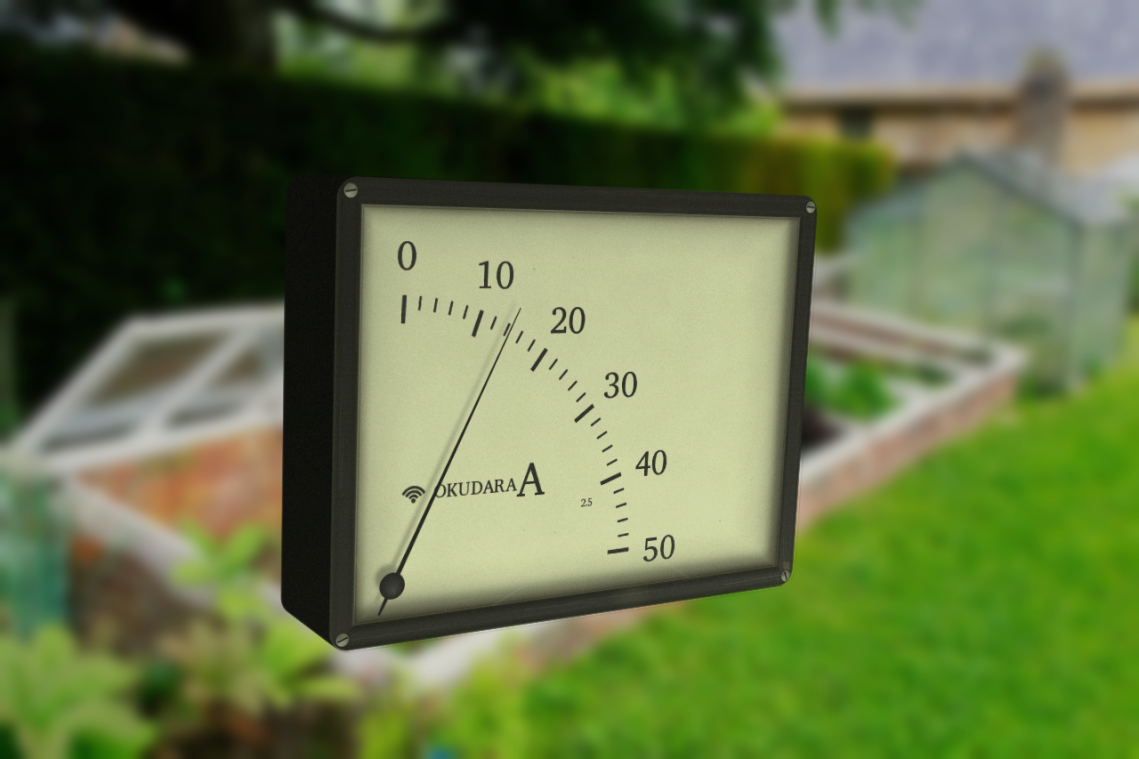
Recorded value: 14 A
